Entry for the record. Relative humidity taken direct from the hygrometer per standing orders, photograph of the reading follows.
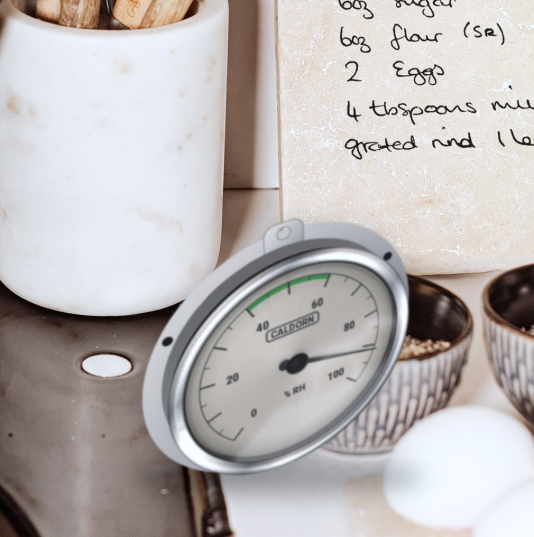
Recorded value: 90 %
